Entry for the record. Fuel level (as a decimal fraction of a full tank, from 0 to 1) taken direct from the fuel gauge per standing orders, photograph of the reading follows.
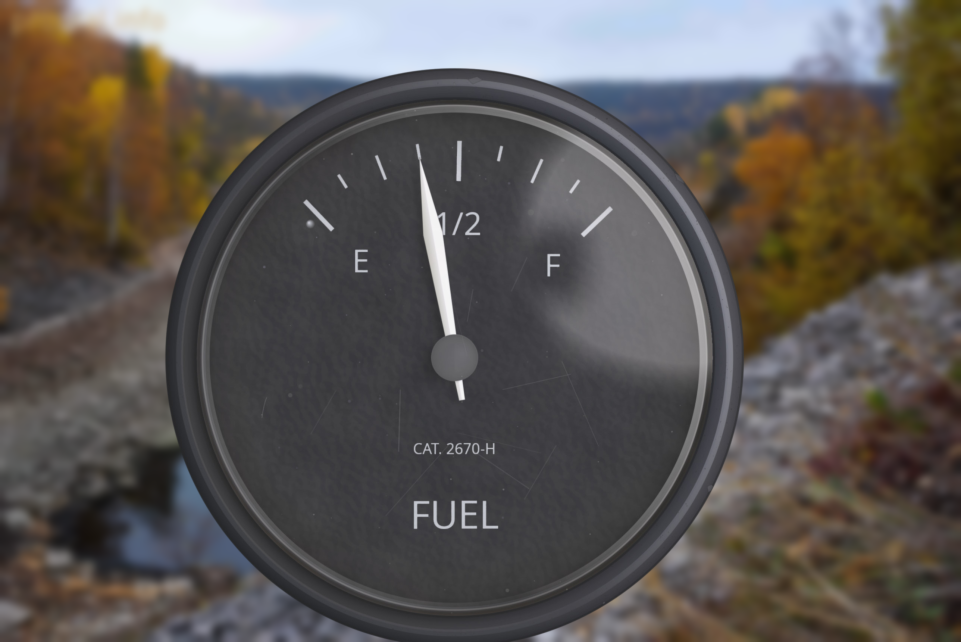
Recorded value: 0.375
